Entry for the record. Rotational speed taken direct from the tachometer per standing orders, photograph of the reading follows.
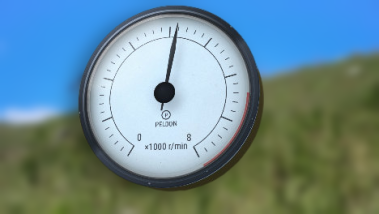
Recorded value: 4200 rpm
